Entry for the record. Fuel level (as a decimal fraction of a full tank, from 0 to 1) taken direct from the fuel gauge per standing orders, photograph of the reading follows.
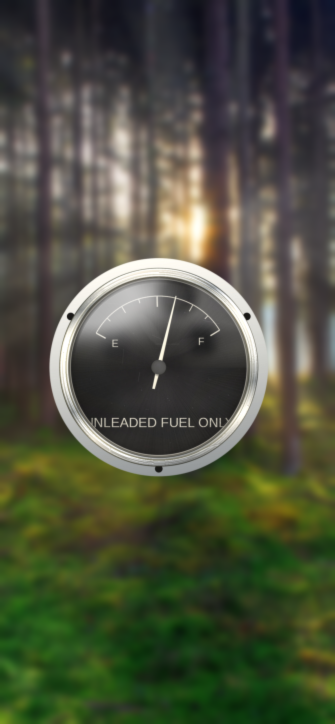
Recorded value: 0.625
